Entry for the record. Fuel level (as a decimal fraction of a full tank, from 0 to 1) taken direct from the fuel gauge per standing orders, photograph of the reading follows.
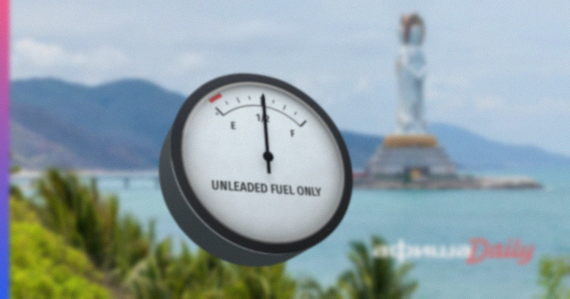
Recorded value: 0.5
